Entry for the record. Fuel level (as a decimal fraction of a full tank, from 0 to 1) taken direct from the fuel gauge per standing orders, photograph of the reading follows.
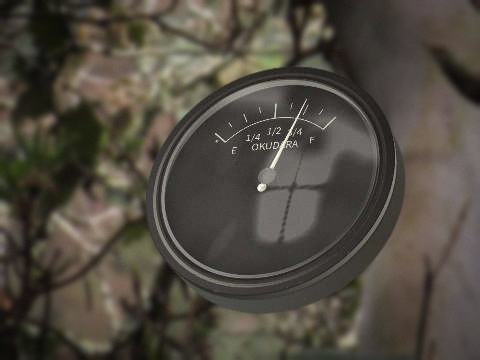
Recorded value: 0.75
